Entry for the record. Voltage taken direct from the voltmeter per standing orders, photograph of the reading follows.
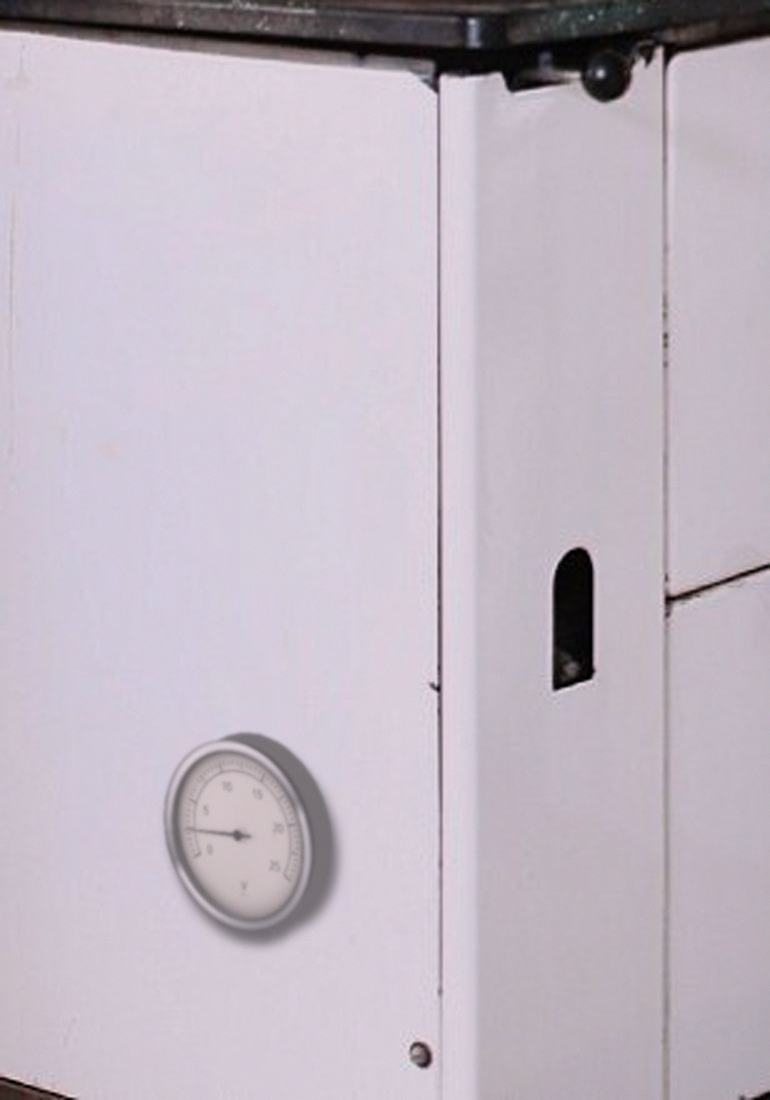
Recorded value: 2.5 V
